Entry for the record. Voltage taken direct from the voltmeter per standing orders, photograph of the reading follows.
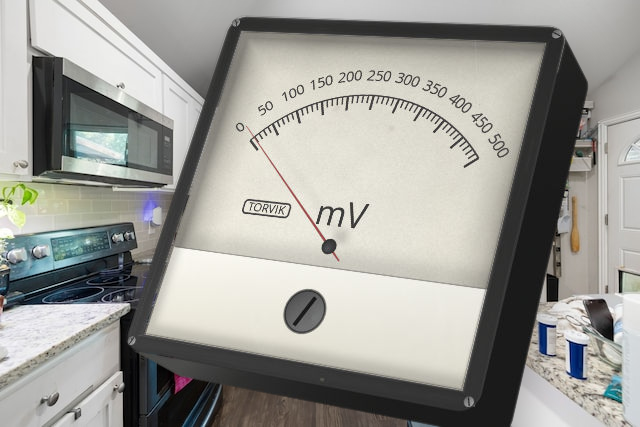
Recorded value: 10 mV
